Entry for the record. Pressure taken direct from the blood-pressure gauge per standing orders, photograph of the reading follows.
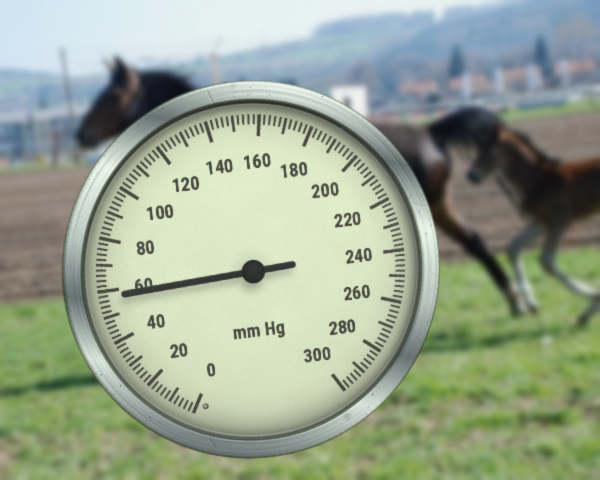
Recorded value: 58 mmHg
